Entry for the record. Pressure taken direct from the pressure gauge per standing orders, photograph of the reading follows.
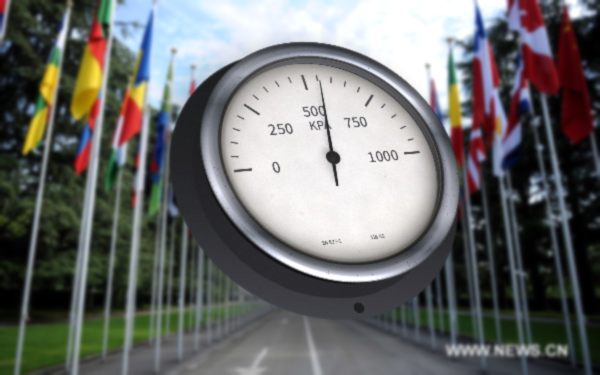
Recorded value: 550 kPa
